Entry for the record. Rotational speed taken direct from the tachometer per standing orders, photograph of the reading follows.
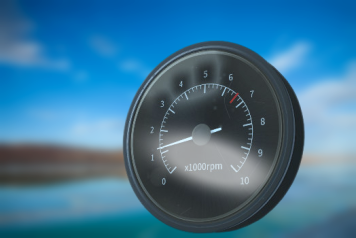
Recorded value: 1200 rpm
